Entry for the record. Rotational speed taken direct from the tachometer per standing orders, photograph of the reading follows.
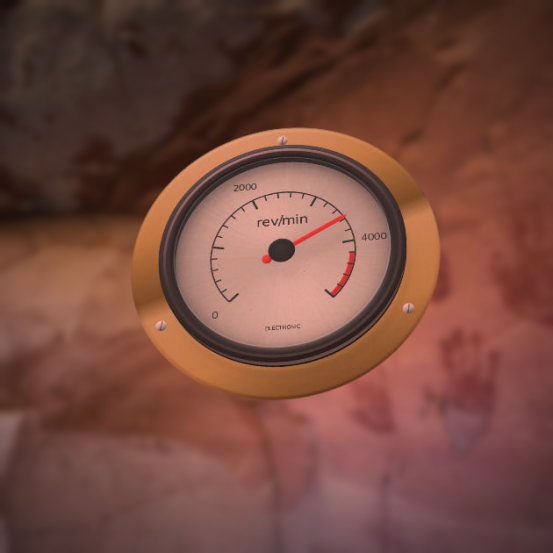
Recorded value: 3600 rpm
